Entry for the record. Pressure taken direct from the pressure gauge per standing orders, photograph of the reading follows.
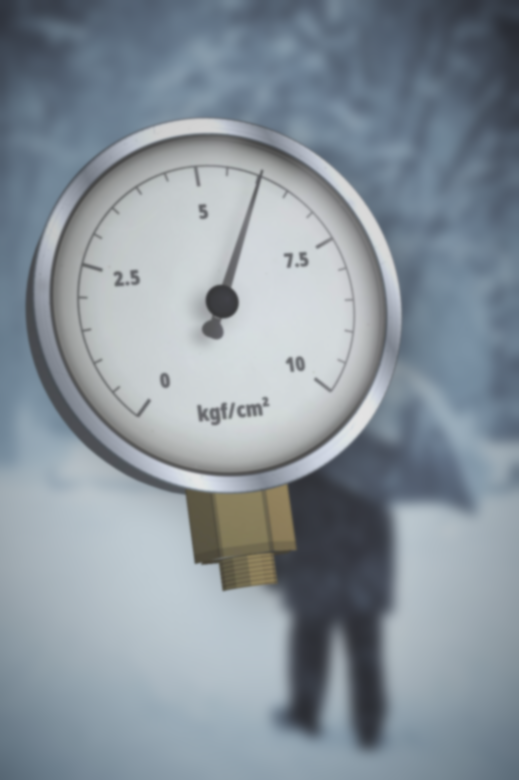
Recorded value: 6 kg/cm²
